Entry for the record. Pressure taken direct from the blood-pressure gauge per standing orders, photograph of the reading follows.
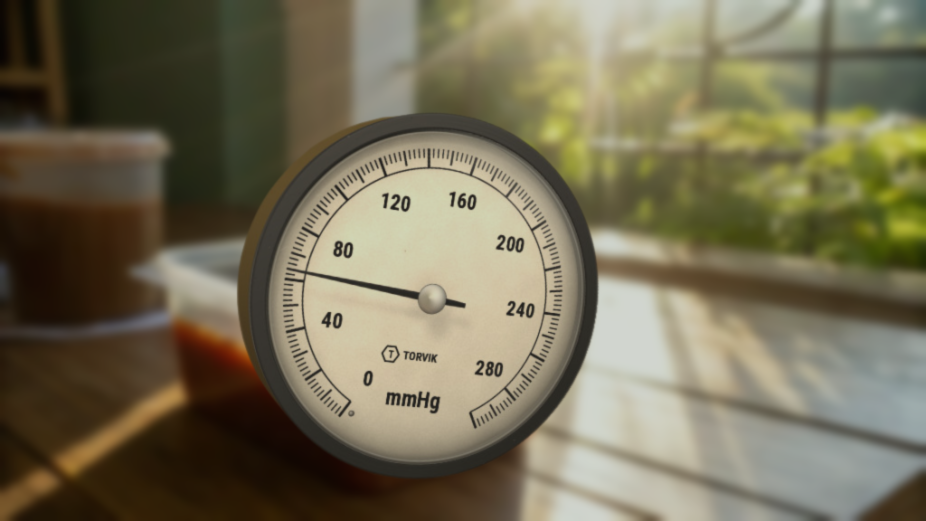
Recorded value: 64 mmHg
